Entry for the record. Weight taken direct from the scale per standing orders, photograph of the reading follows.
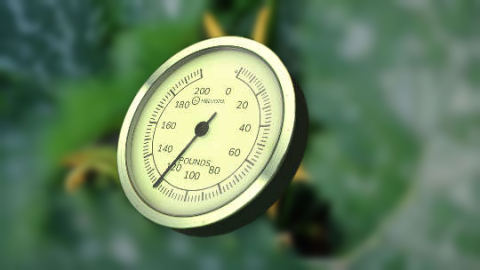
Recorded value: 120 lb
